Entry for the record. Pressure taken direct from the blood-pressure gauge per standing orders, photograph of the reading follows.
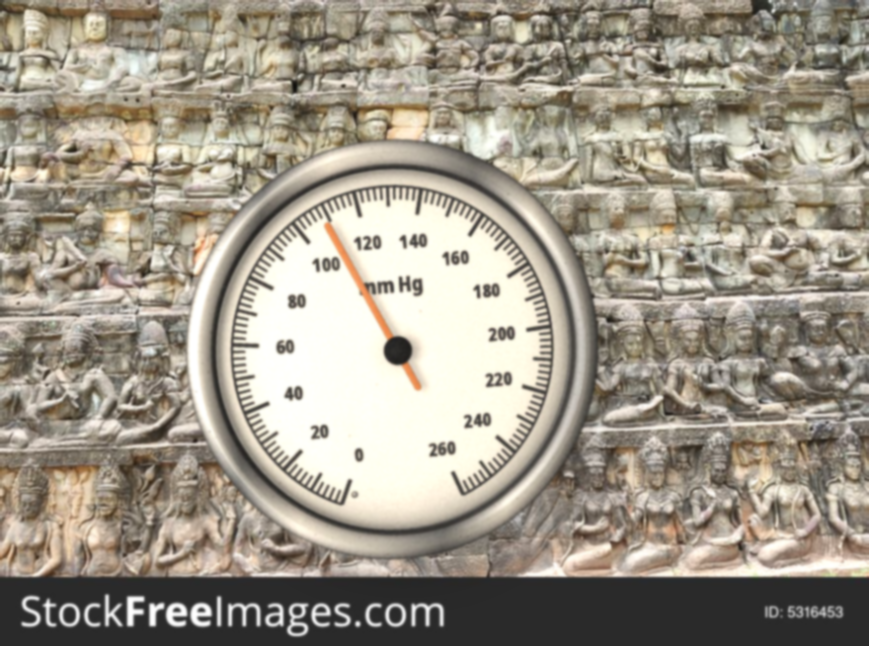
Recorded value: 108 mmHg
